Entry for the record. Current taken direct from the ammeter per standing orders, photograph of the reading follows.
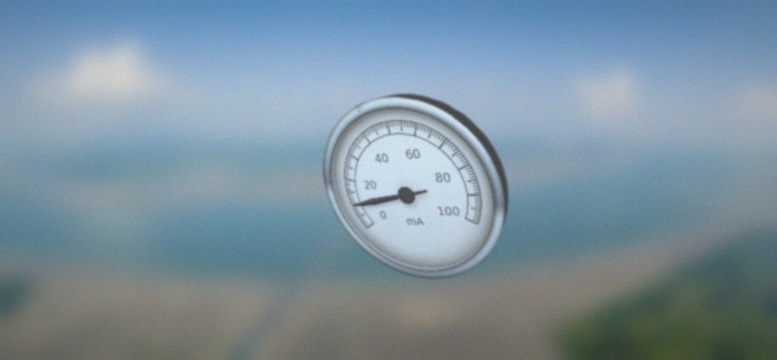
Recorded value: 10 mA
